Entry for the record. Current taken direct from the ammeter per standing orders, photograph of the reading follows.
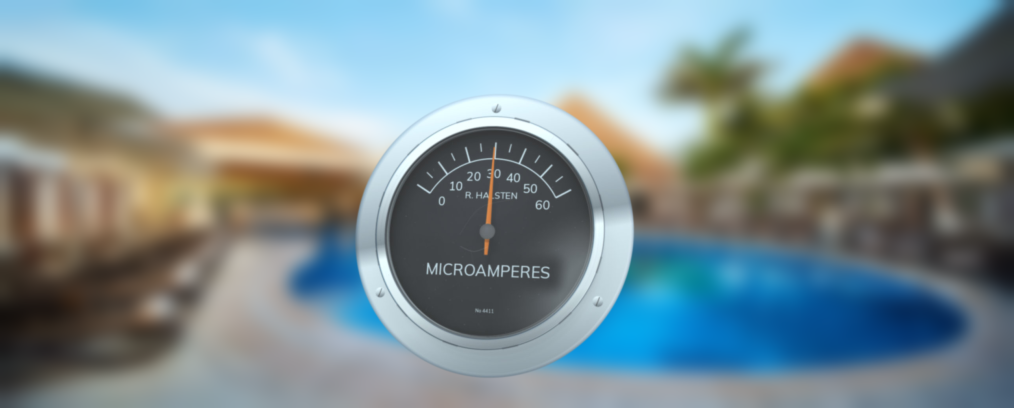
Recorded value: 30 µA
